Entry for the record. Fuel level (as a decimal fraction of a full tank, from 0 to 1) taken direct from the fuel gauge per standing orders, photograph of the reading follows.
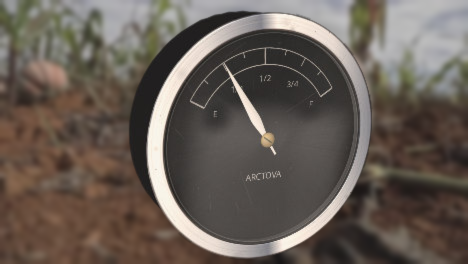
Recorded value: 0.25
